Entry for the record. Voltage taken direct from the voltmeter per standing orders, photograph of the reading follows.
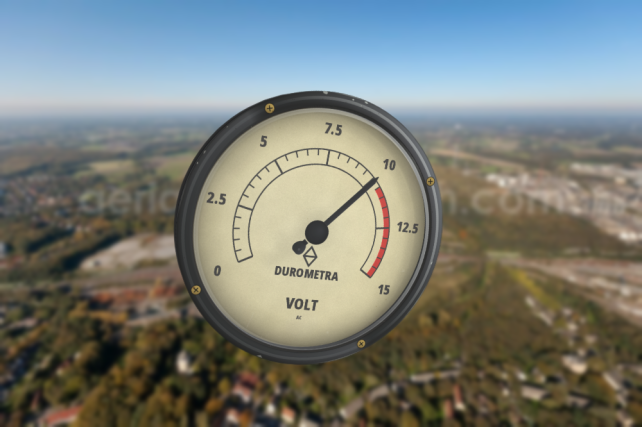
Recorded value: 10 V
